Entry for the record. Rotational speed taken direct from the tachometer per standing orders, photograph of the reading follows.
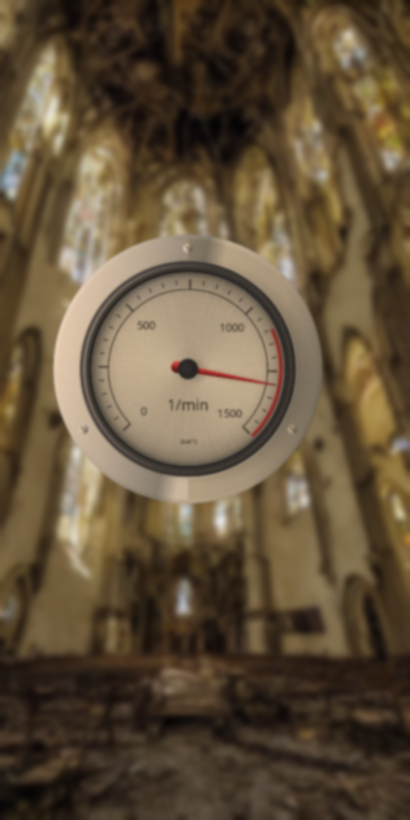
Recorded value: 1300 rpm
